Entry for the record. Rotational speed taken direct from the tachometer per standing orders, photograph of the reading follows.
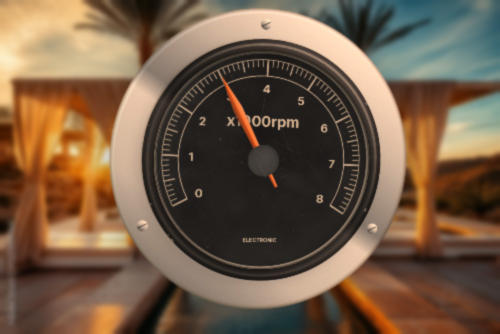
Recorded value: 3000 rpm
